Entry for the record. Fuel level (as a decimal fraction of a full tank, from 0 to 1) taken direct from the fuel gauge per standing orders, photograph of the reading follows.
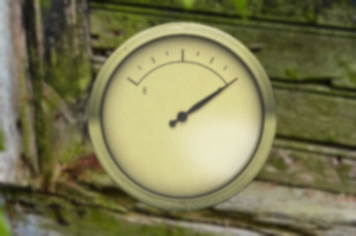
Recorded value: 1
